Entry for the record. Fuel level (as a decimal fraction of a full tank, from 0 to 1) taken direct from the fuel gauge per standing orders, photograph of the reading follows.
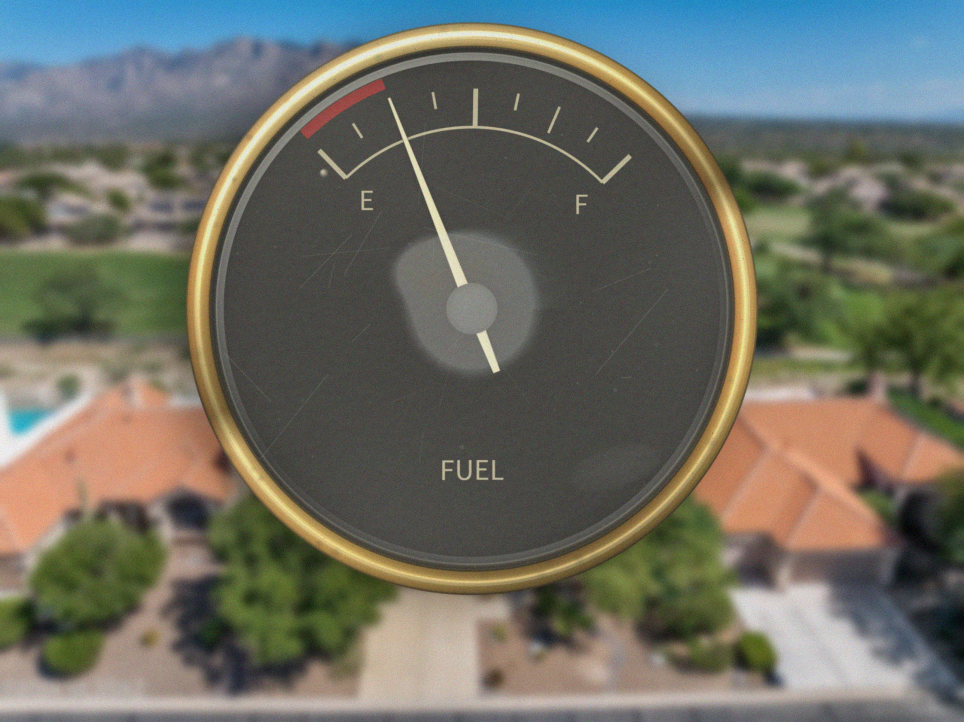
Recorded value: 0.25
